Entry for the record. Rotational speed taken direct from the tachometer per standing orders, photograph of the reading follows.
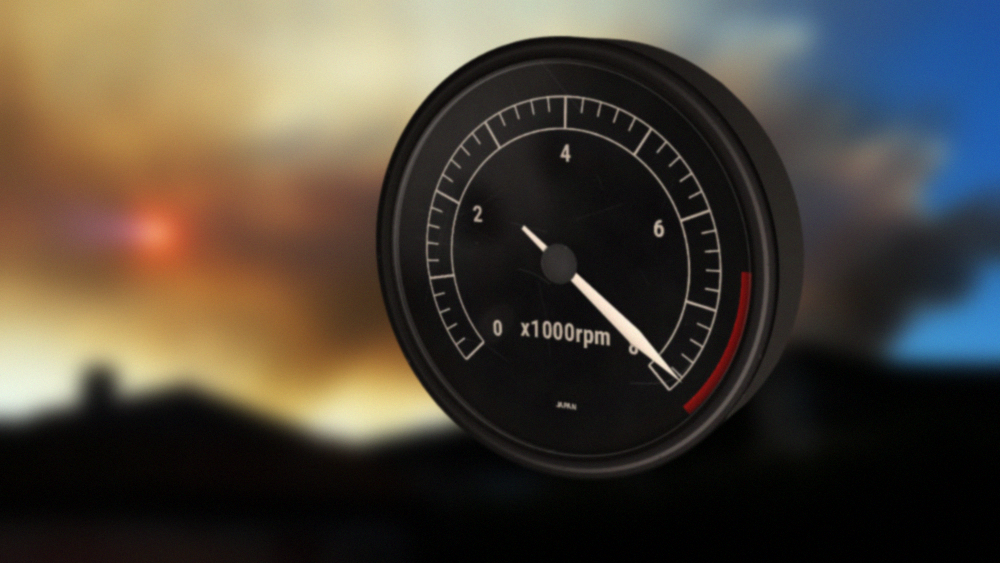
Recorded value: 7800 rpm
